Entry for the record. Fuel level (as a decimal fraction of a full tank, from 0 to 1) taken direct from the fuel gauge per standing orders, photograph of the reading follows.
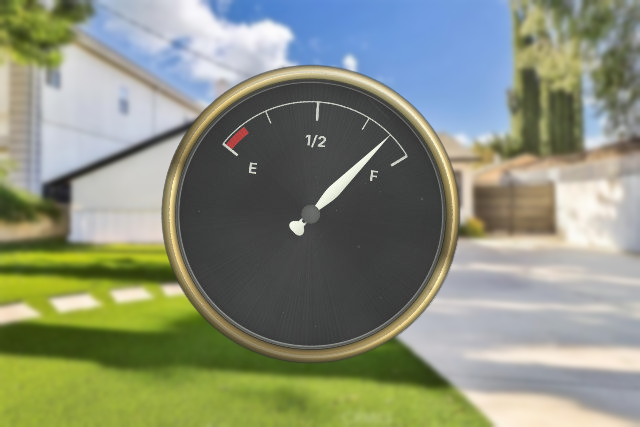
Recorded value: 0.875
